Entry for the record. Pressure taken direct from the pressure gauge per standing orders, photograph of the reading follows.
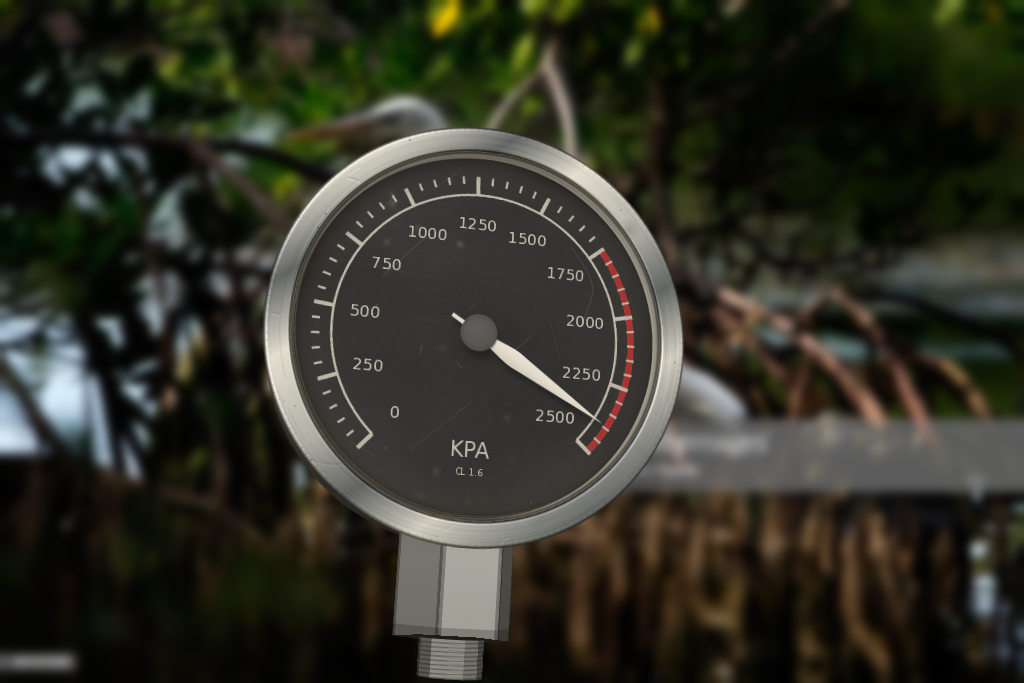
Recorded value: 2400 kPa
